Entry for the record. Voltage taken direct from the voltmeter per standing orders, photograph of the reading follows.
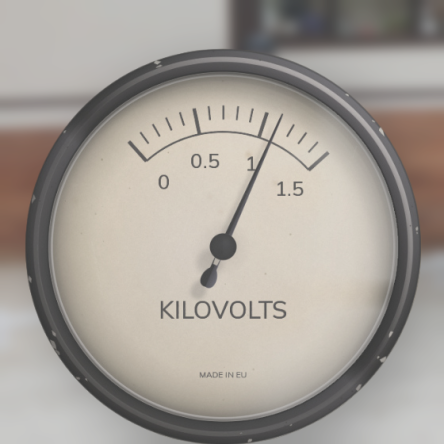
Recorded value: 1.1 kV
